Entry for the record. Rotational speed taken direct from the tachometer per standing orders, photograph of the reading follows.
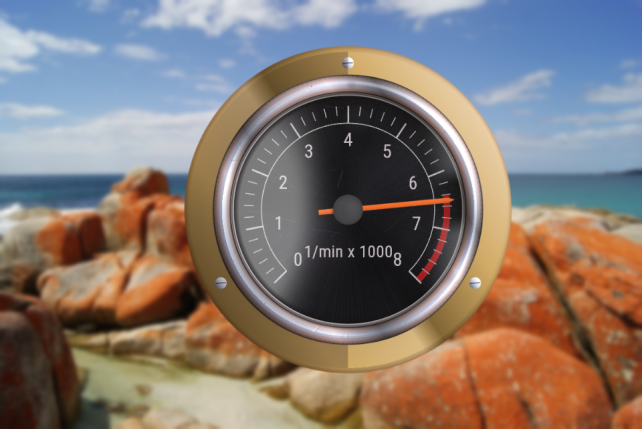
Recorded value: 6500 rpm
